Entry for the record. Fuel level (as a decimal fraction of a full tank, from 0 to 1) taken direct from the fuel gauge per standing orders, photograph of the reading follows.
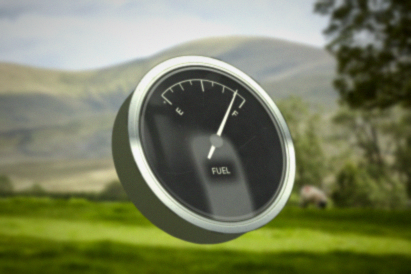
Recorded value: 0.875
